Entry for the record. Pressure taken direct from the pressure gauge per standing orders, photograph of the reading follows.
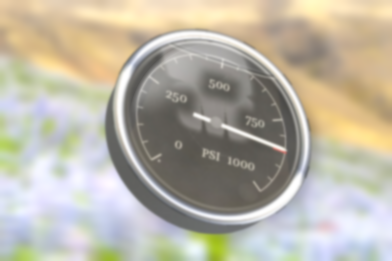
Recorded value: 850 psi
